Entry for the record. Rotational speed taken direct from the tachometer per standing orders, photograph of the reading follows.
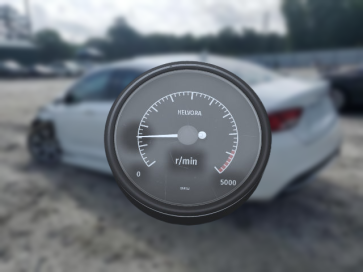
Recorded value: 700 rpm
